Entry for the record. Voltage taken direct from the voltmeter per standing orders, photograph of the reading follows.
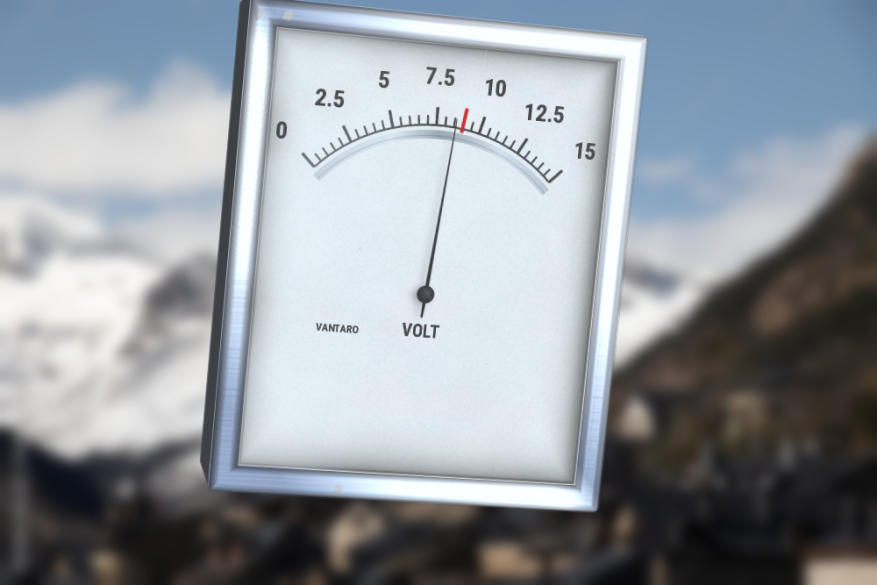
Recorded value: 8.5 V
